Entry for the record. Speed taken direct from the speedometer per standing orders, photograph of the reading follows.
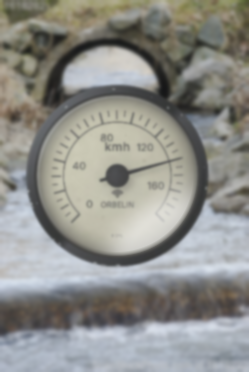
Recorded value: 140 km/h
